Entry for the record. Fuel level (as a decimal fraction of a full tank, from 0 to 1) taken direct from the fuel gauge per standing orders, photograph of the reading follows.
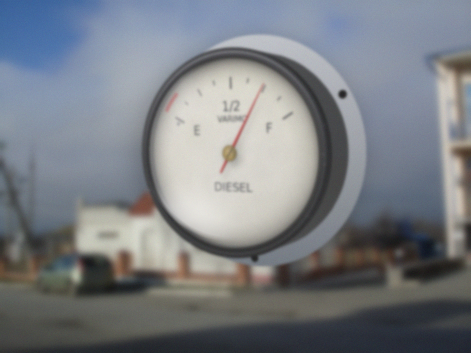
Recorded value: 0.75
